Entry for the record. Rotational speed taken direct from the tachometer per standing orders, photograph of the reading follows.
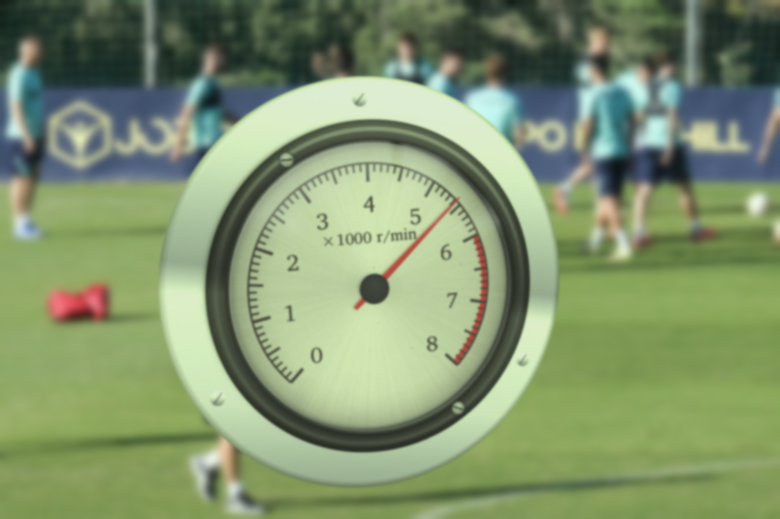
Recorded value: 5400 rpm
